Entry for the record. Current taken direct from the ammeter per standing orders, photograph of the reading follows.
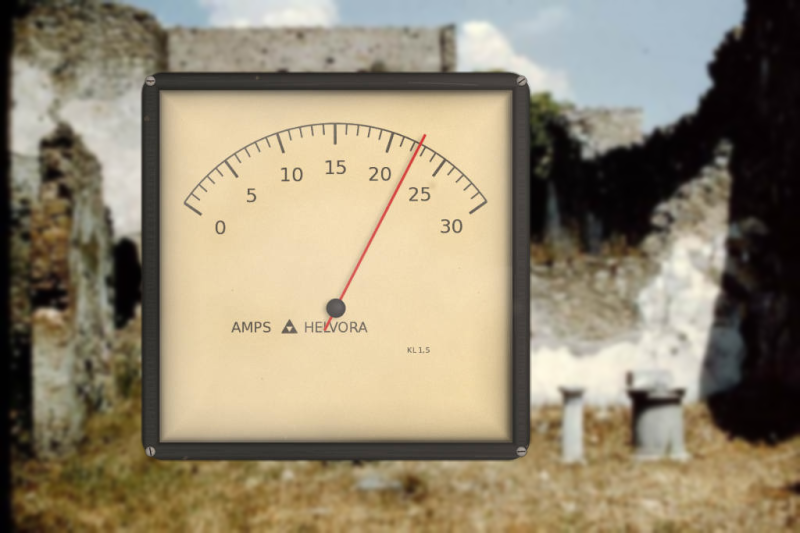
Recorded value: 22.5 A
